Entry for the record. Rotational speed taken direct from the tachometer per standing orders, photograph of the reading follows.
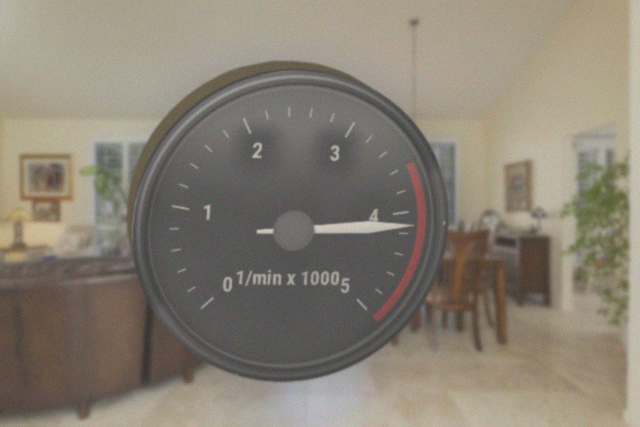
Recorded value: 4100 rpm
